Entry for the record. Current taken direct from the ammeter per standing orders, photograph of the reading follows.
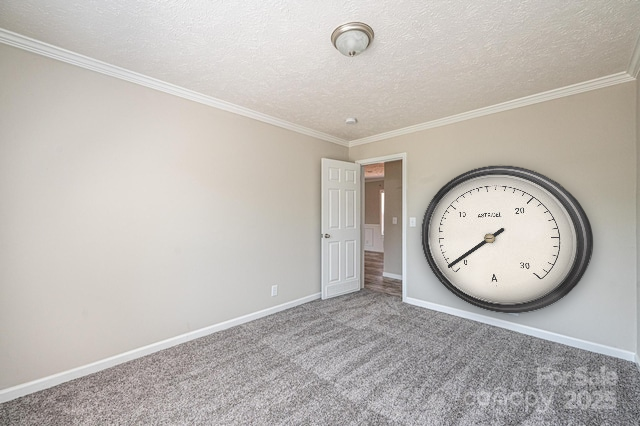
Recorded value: 1 A
